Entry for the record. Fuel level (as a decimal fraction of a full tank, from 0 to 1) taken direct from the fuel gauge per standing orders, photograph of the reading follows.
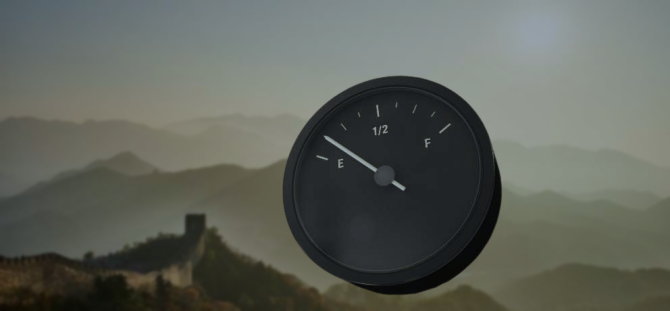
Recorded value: 0.125
